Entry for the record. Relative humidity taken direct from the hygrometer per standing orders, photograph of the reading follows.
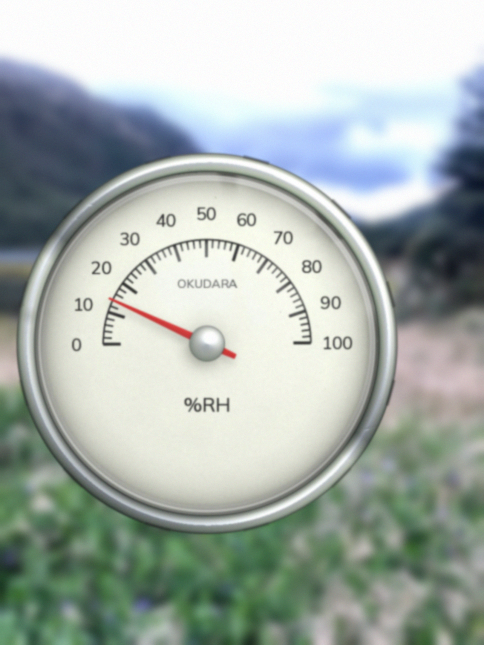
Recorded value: 14 %
